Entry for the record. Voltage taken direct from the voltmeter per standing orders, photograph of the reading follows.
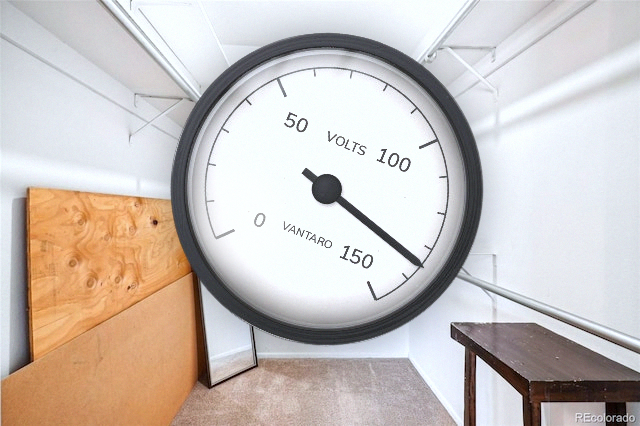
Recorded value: 135 V
